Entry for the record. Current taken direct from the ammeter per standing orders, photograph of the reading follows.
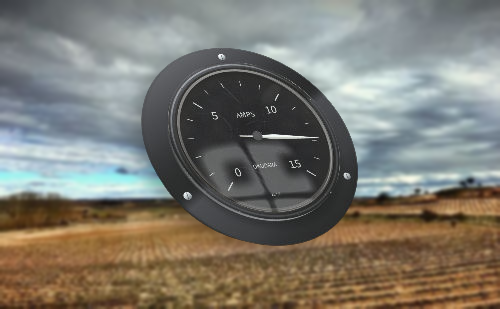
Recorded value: 13 A
